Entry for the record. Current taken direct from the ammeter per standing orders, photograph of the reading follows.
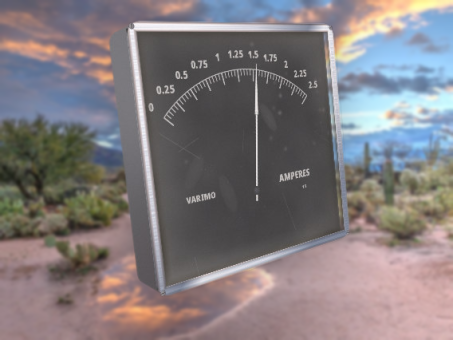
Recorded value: 1.5 A
